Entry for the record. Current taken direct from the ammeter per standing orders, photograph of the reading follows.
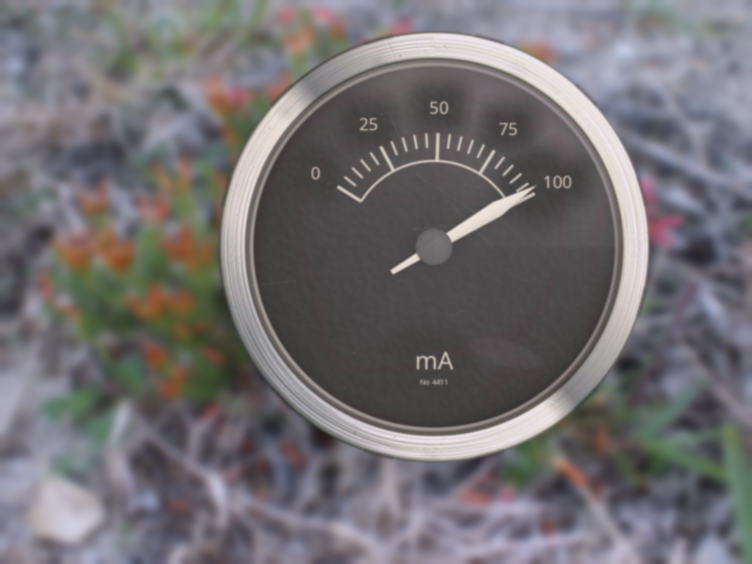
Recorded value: 97.5 mA
